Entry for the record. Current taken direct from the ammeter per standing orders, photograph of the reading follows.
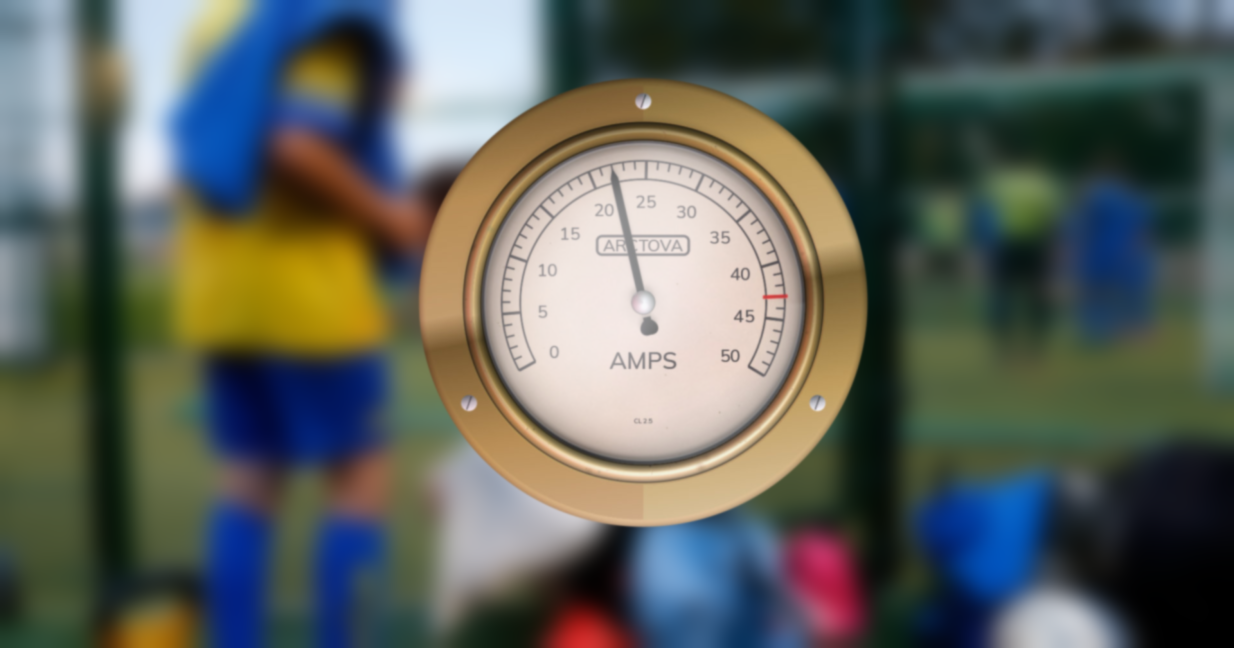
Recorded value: 22 A
